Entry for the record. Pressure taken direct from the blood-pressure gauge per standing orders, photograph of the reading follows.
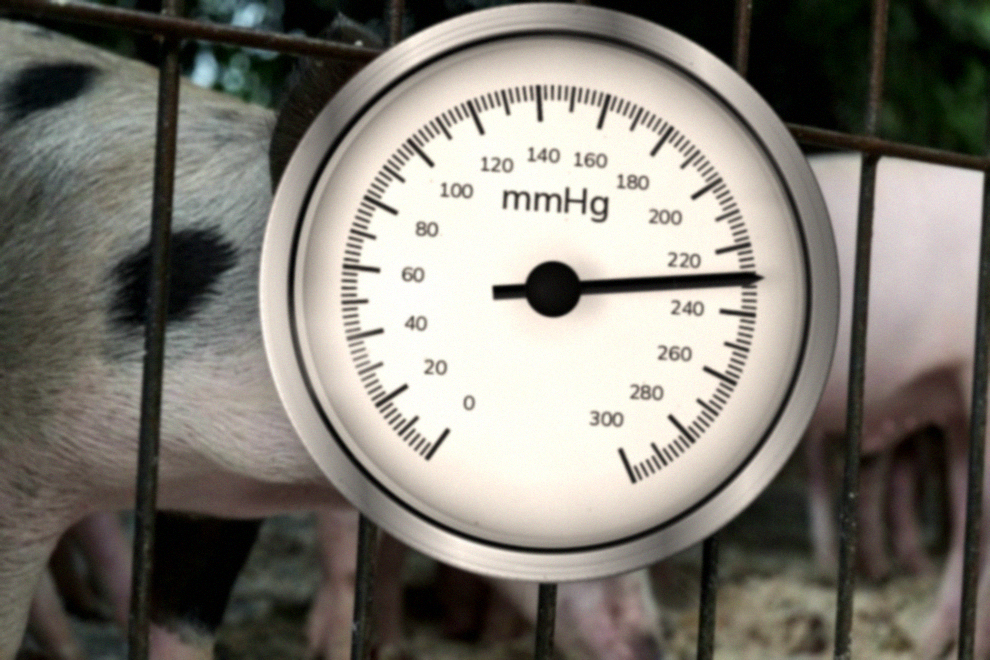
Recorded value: 230 mmHg
